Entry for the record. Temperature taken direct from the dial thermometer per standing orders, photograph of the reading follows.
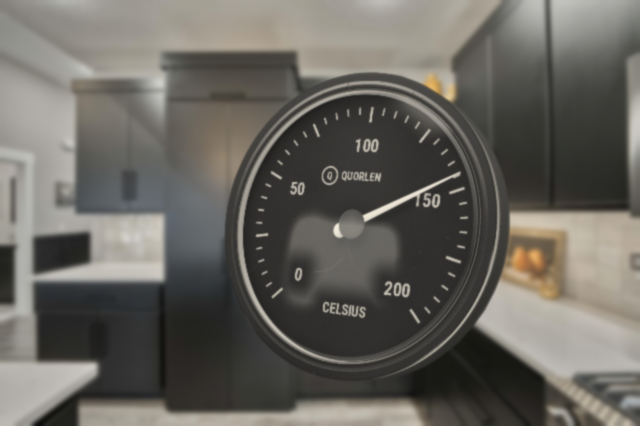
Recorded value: 145 °C
